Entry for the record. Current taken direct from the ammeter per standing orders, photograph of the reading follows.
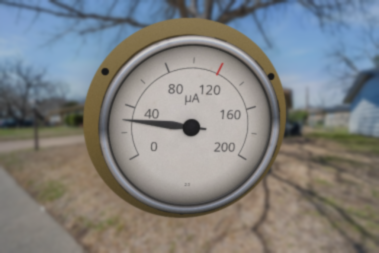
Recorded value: 30 µA
